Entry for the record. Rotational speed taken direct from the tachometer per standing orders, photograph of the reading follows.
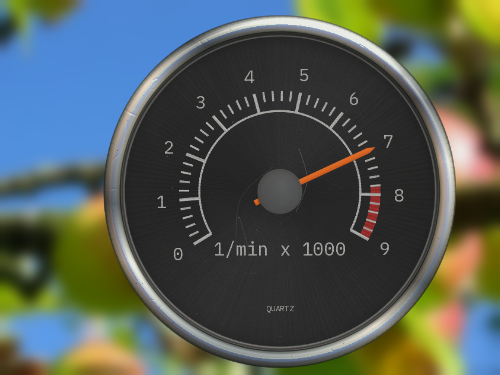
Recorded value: 7000 rpm
